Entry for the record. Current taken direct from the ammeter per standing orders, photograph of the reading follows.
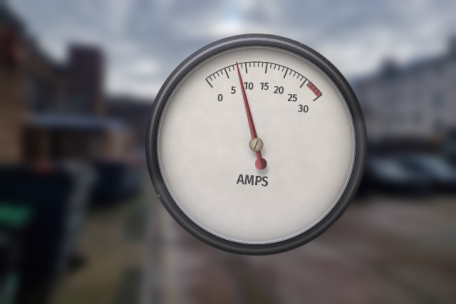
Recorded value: 8 A
